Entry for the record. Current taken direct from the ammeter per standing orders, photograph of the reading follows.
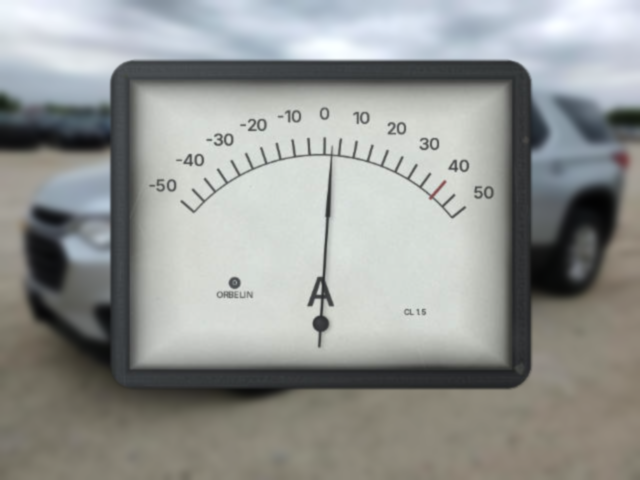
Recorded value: 2.5 A
